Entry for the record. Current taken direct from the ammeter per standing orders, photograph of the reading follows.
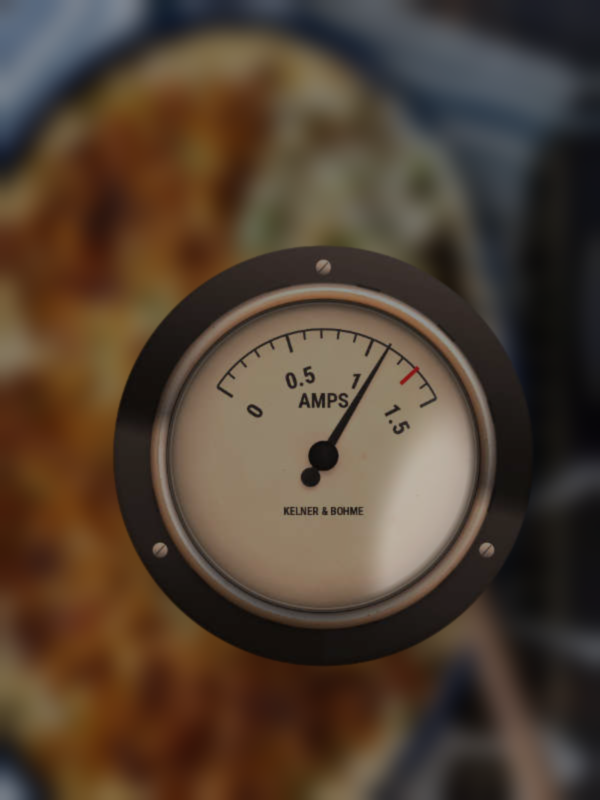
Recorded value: 1.1 A
